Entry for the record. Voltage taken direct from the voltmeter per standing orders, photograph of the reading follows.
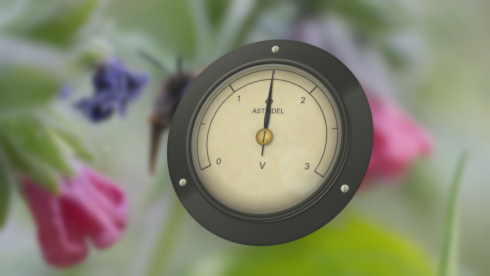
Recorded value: 1.5 V
